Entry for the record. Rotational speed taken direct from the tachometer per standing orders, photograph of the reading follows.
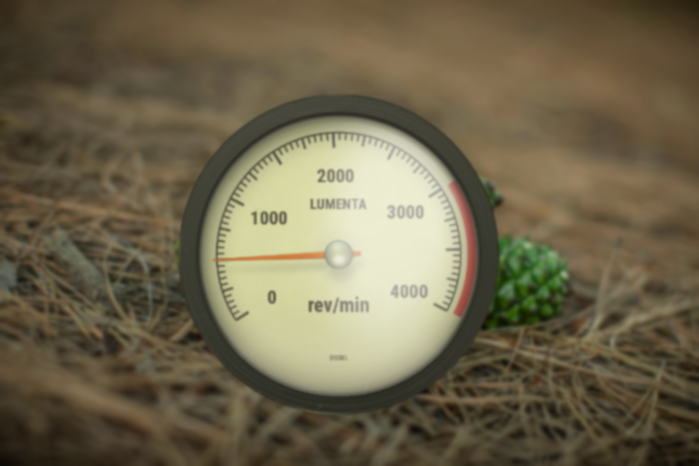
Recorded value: 500 rpm
